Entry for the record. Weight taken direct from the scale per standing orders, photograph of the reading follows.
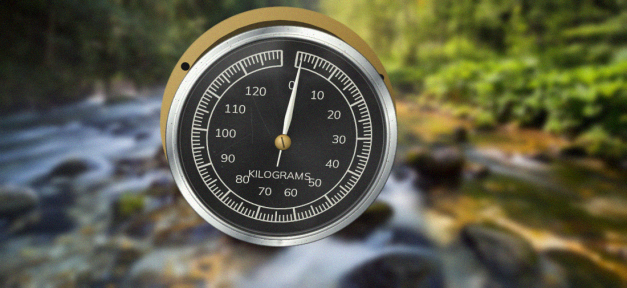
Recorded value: 1 kg
